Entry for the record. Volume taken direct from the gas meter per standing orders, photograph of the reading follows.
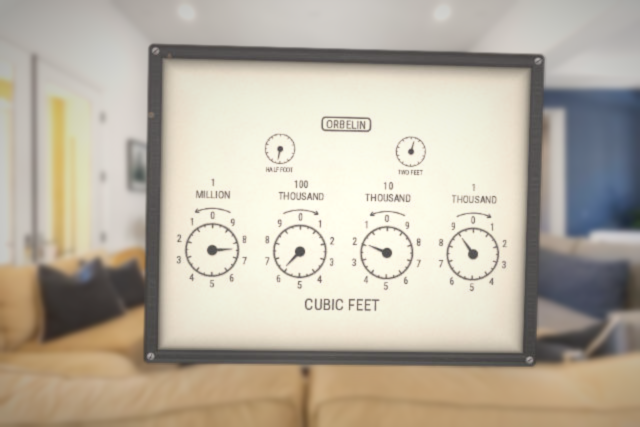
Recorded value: 761900 ft³
